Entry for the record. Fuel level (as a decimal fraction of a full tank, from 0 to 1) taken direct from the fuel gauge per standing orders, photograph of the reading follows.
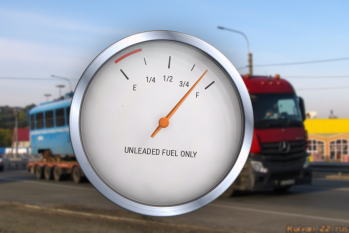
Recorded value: 0.875
